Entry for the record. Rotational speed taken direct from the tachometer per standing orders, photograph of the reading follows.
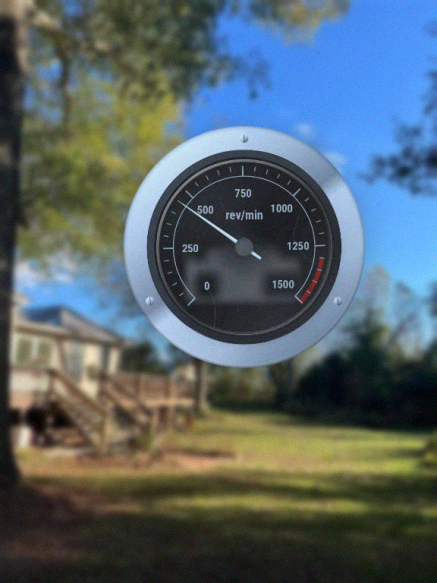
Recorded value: 450 rpm
